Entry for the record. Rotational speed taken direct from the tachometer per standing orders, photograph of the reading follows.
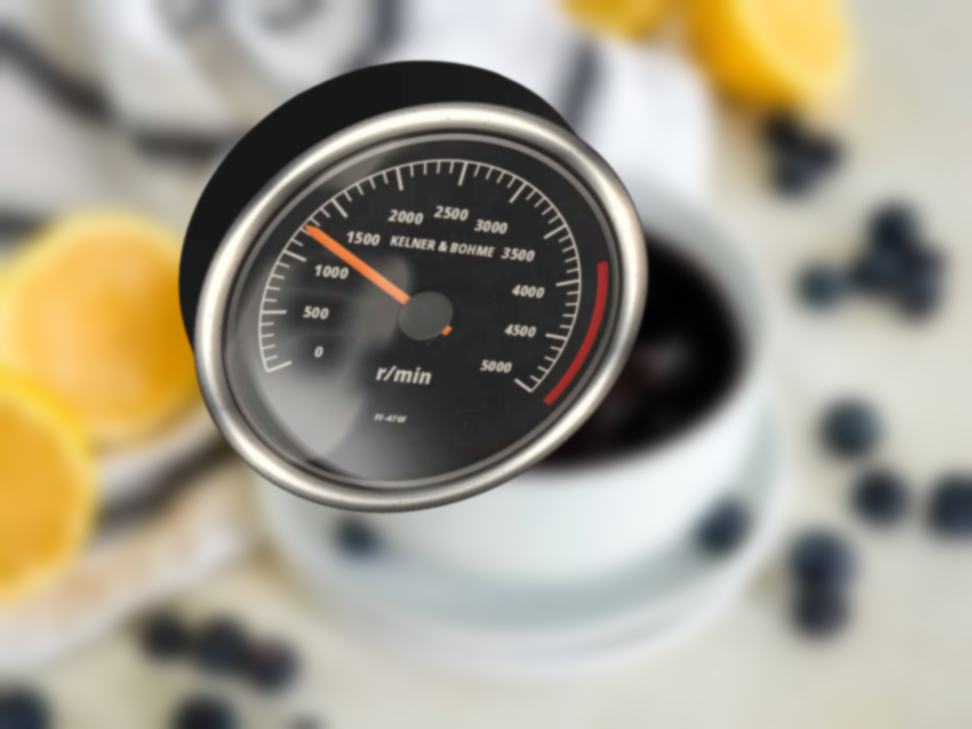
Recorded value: 1250 rpm
